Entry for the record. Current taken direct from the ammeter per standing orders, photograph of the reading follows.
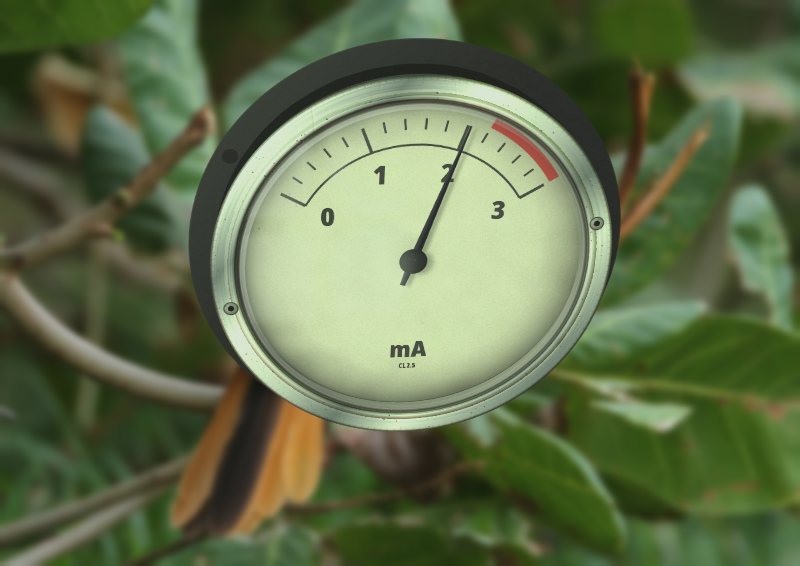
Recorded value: 2 mA
